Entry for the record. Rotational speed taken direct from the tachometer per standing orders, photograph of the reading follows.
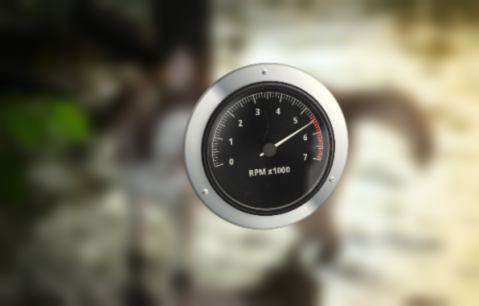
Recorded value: 5500 rpm
